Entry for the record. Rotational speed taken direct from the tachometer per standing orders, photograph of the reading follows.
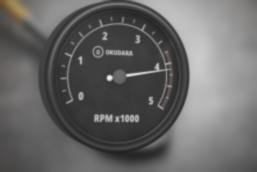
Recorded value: 4125 rpm
